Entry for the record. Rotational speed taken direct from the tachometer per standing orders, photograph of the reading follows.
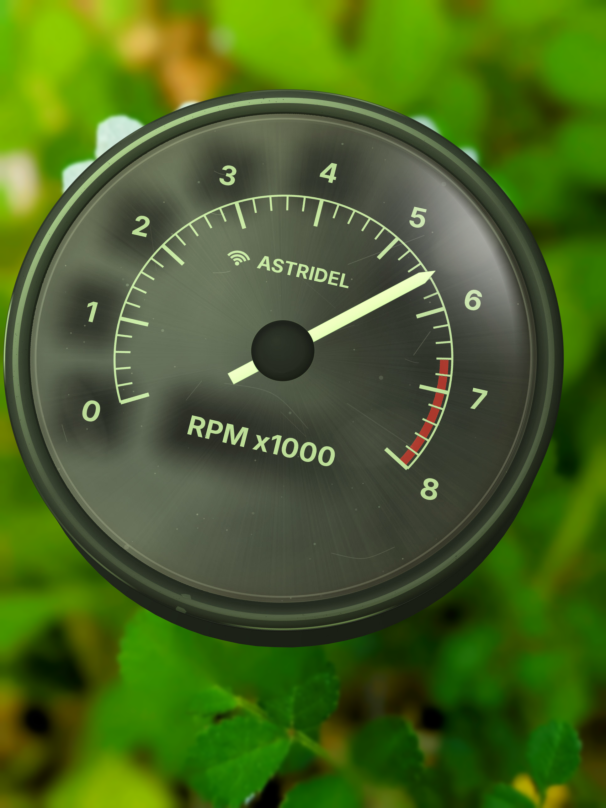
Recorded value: 5600 rpm
